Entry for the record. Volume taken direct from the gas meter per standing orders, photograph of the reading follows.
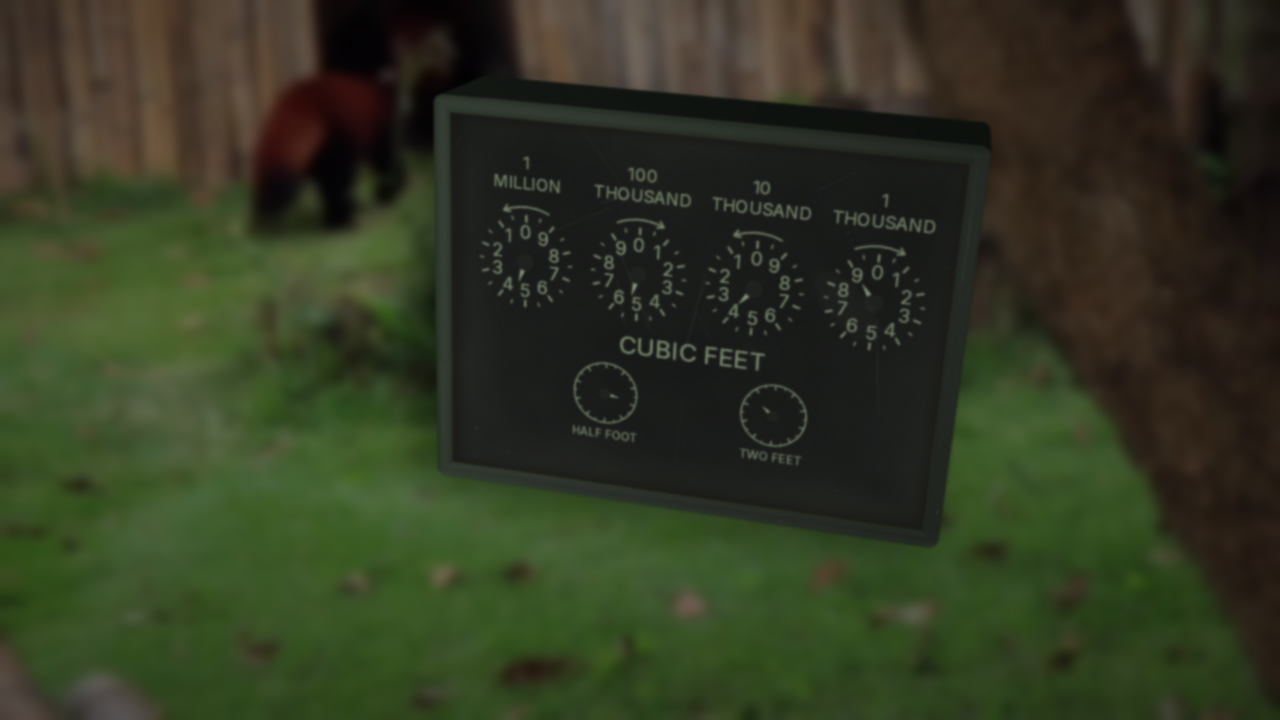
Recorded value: 453900 ft³
